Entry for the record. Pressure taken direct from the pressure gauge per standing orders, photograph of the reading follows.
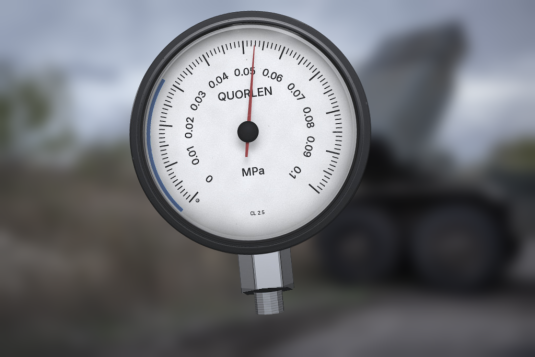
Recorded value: 0.053 MPa
